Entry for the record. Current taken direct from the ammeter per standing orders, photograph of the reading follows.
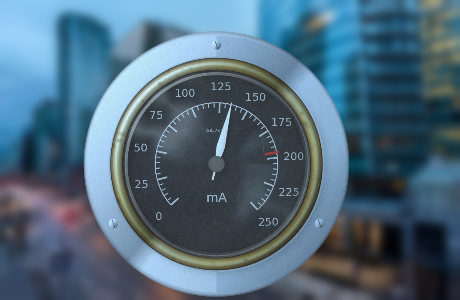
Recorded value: 135 mA
